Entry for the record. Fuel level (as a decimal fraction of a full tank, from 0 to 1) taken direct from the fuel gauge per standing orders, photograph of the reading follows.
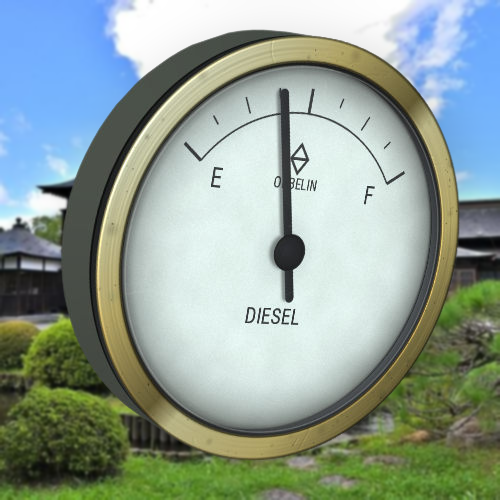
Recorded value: 0.375
